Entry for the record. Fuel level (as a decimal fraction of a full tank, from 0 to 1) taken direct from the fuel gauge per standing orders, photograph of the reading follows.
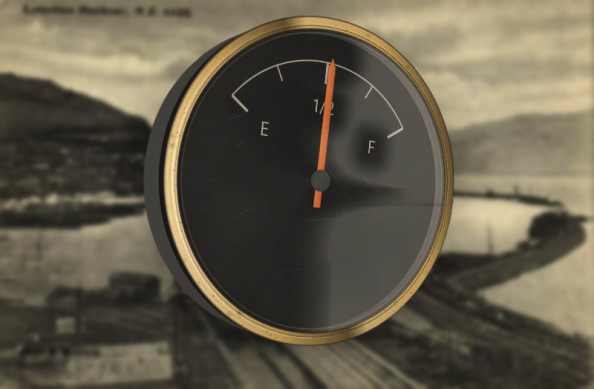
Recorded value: 0.5
